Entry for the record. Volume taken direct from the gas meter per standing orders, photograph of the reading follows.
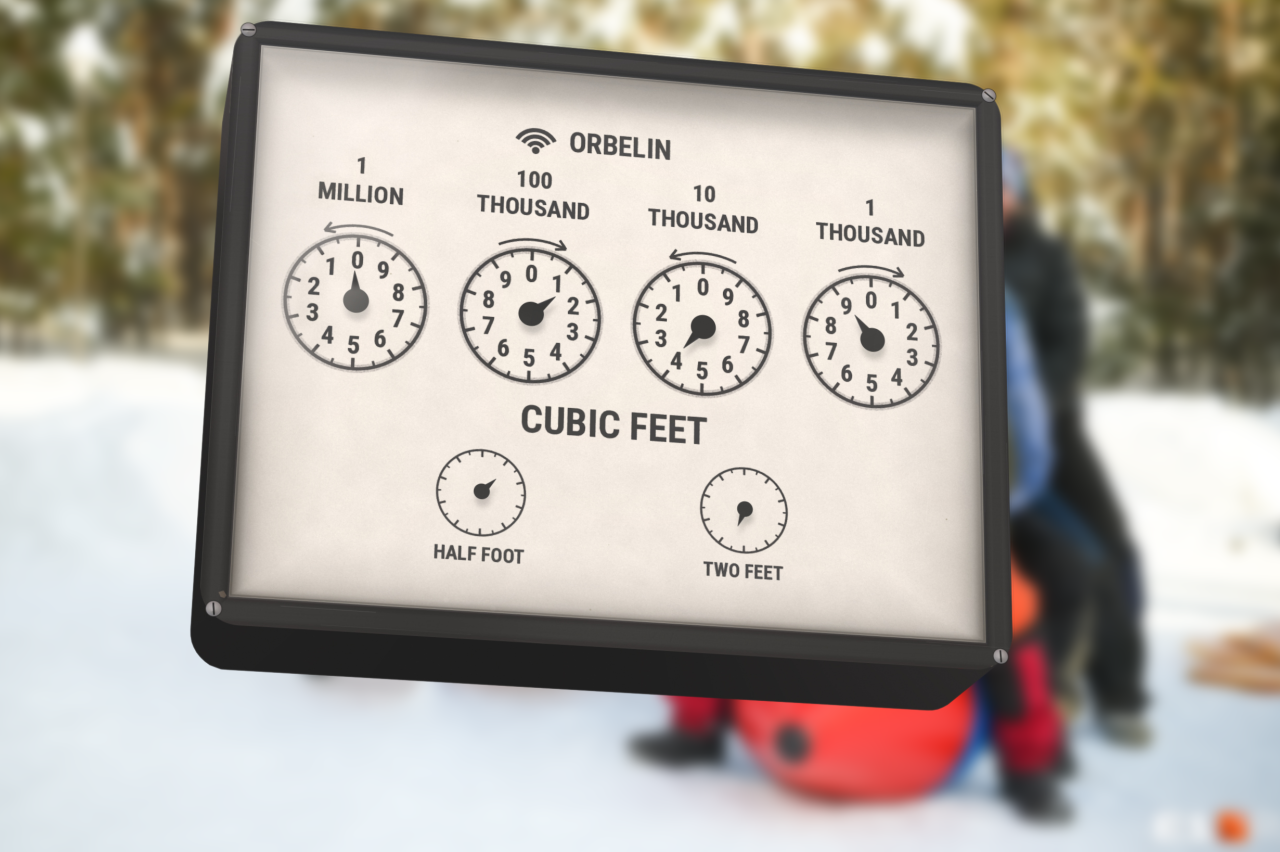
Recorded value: 13900 ft³
